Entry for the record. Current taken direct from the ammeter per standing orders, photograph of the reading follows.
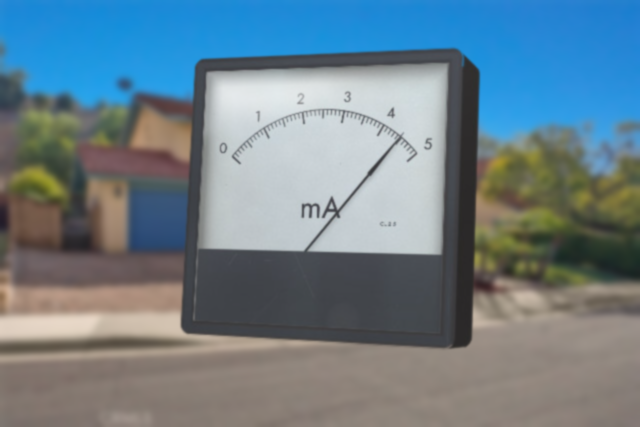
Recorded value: 4.5 mA
